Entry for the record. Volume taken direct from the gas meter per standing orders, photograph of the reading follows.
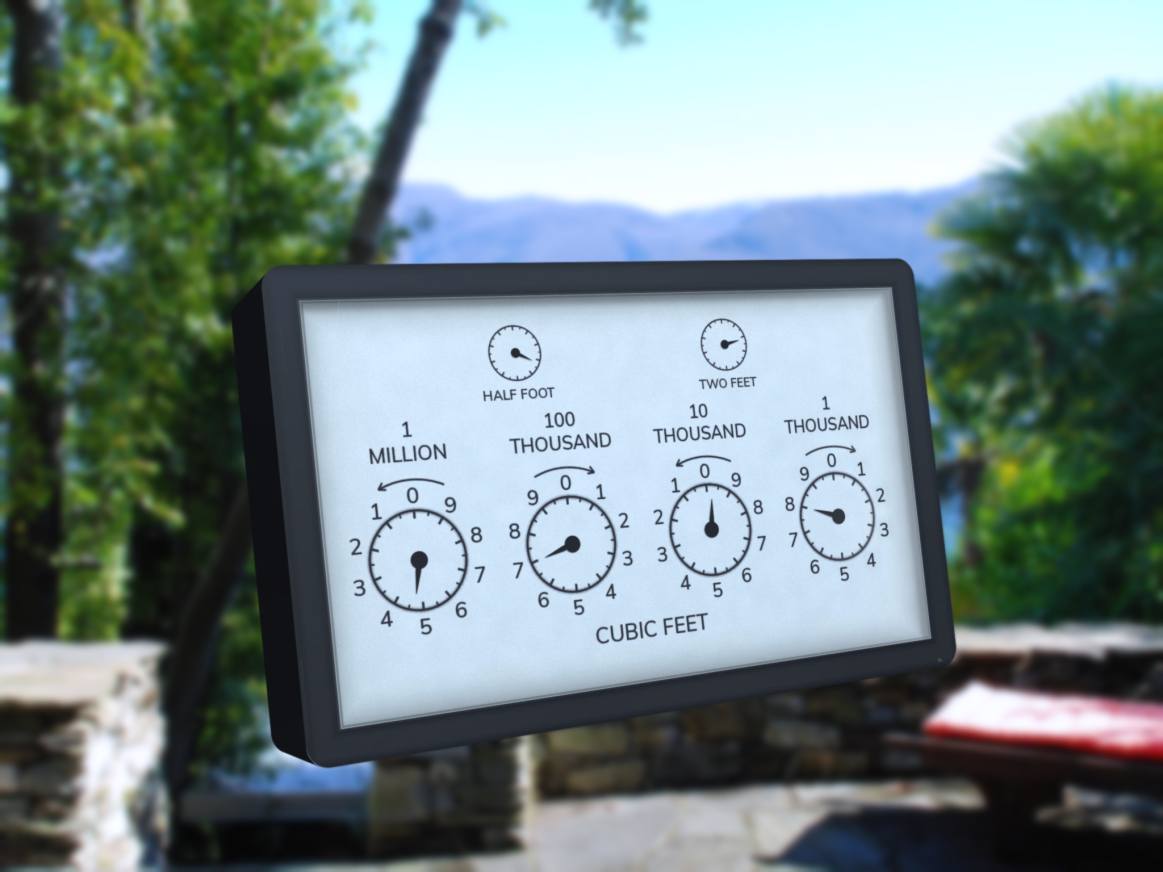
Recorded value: 469800 ft³
